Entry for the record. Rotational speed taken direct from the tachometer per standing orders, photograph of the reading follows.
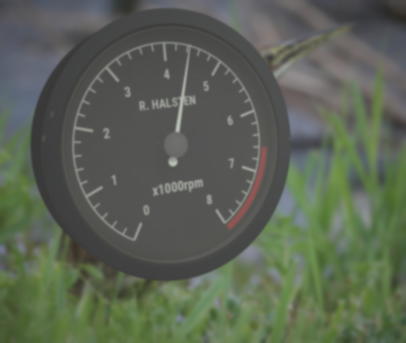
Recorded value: 4400 rpm
